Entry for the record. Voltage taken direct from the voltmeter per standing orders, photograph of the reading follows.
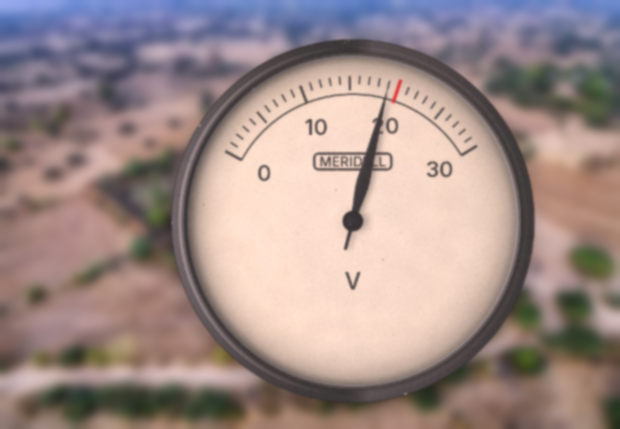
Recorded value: 19 V
